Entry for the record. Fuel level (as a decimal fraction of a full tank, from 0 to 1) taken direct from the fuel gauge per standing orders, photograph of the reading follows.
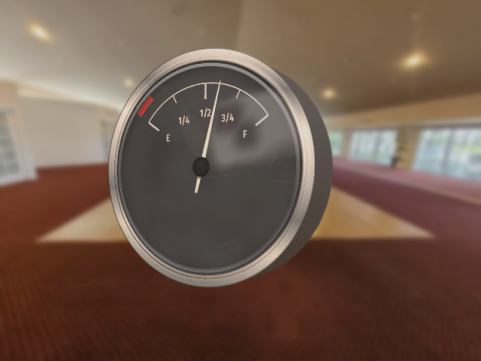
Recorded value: 0.625
